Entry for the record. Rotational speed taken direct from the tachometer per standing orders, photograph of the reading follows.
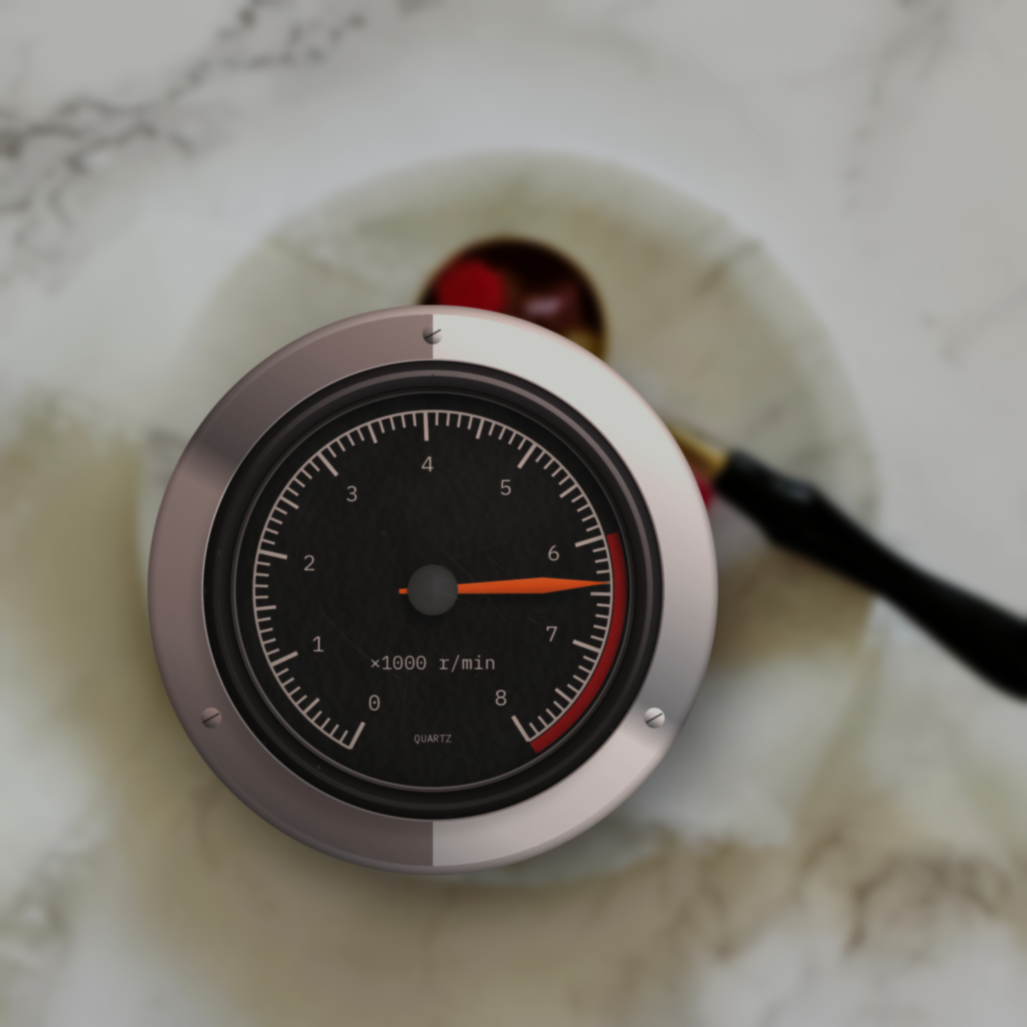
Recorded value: 6400 rpm
